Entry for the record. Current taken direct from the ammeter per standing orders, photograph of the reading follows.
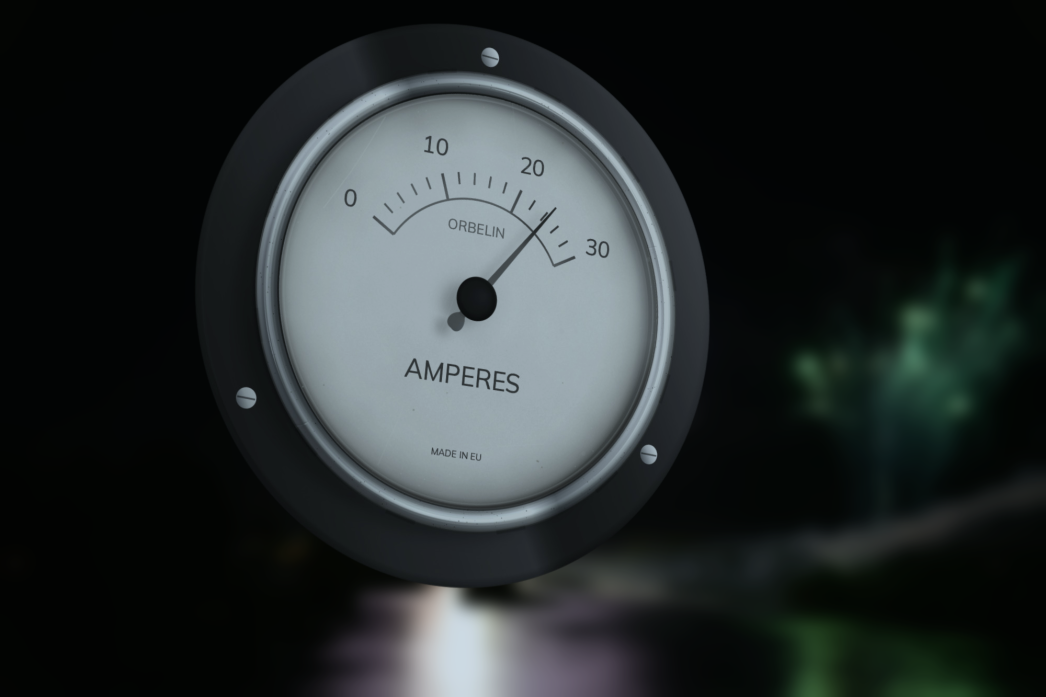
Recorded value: 24 A
